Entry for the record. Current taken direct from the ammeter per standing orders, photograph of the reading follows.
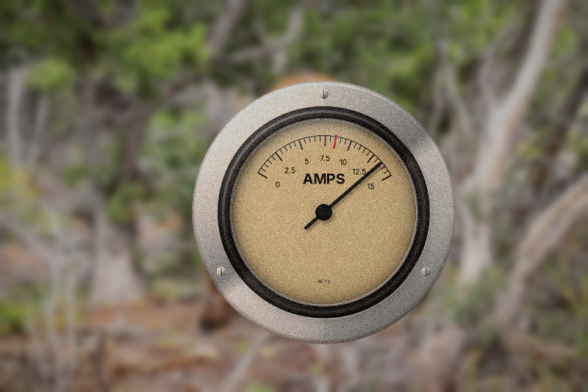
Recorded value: 13.5 A
